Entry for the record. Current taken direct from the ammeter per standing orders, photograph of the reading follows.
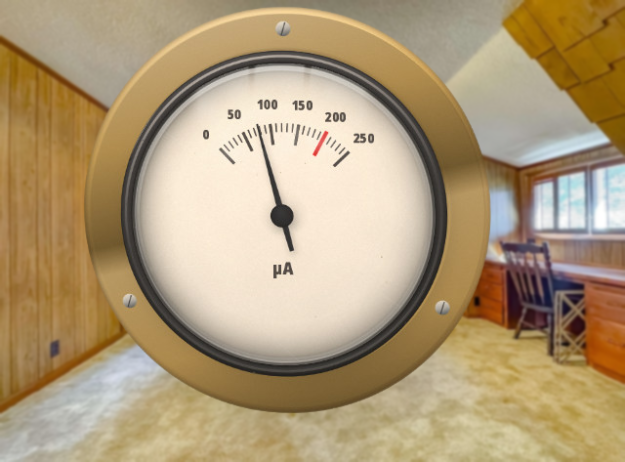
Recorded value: 80 µA
